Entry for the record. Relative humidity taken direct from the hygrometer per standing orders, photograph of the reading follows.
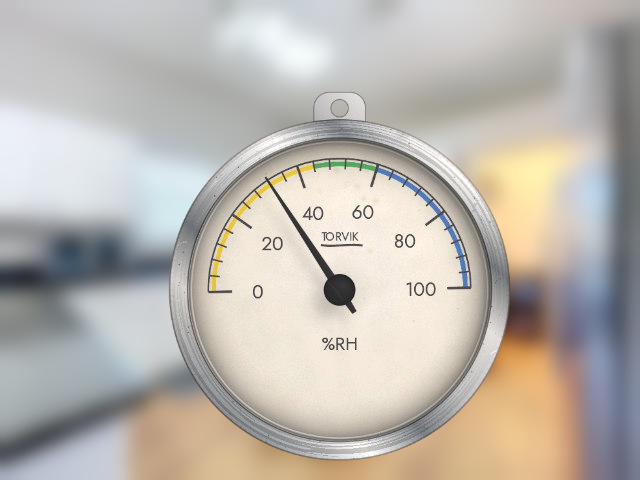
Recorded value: 32 %
